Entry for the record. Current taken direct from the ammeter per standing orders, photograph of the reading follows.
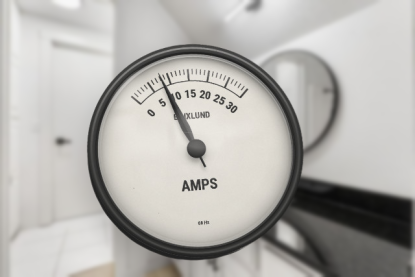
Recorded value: 8 A
